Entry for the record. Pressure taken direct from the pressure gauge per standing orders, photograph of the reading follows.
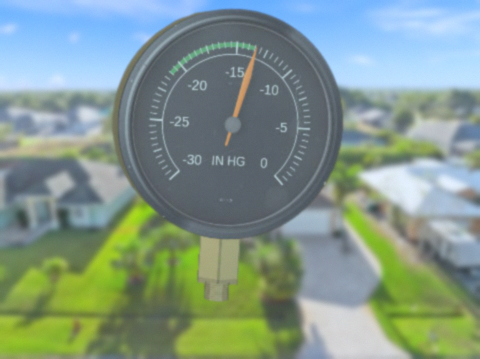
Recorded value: -13.5 inHg
